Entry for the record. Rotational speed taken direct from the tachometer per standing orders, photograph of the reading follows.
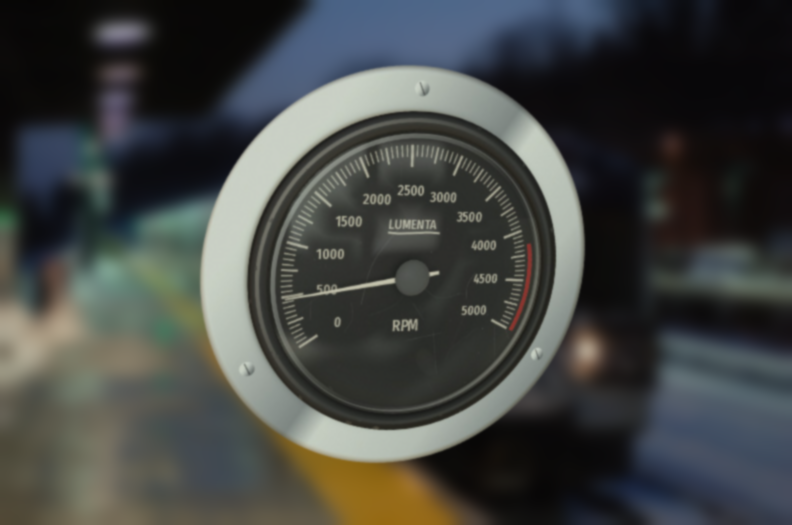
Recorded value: 500 rpm
